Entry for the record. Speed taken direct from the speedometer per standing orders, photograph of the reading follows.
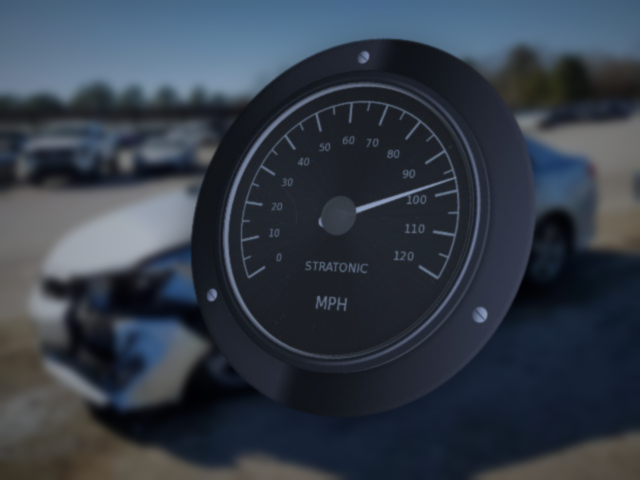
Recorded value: 97.5 mph
